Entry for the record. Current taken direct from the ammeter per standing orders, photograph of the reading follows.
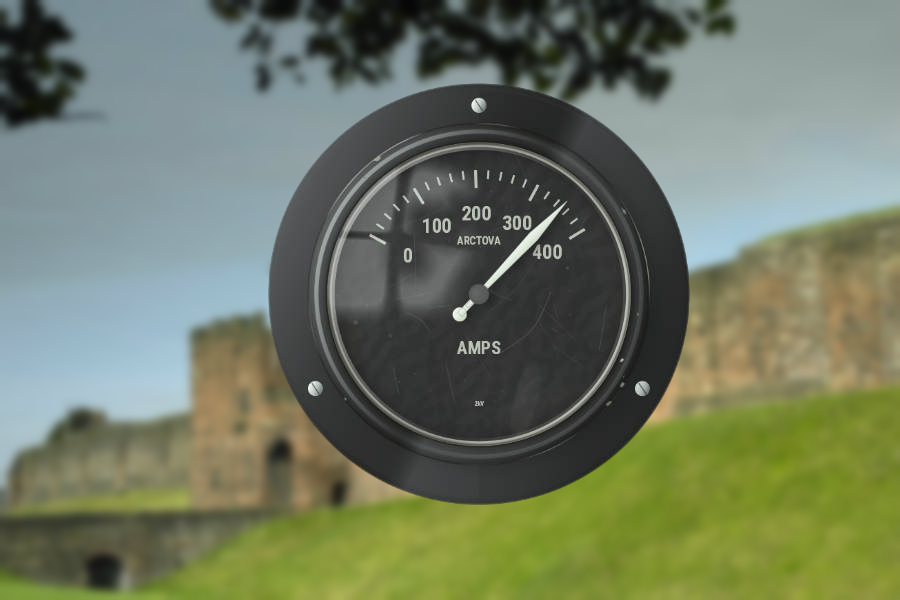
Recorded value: 350 A
